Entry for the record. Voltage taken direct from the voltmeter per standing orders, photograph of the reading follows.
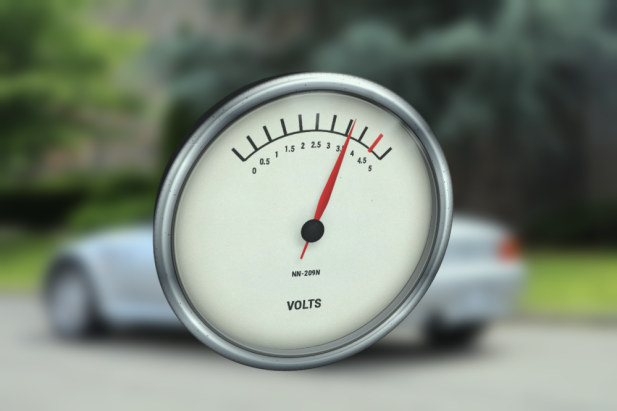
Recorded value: 3.5 V
